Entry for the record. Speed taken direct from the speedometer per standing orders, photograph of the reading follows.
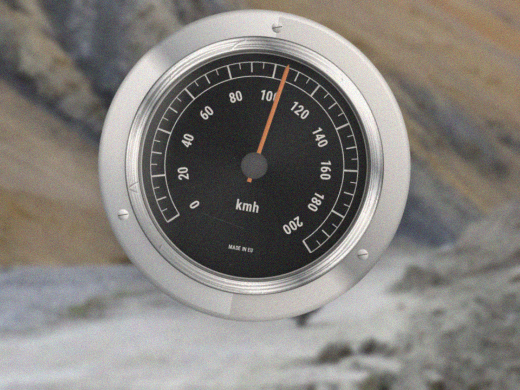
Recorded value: 105 km/h
